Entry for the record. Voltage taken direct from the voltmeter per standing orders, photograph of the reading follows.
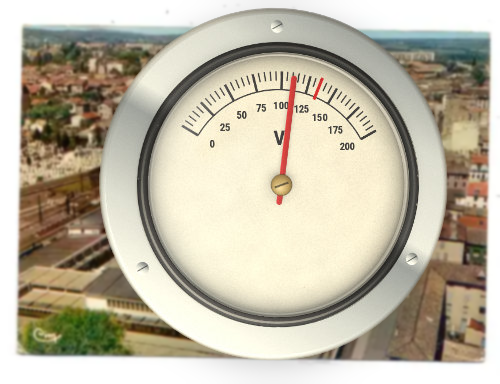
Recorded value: 110 V
